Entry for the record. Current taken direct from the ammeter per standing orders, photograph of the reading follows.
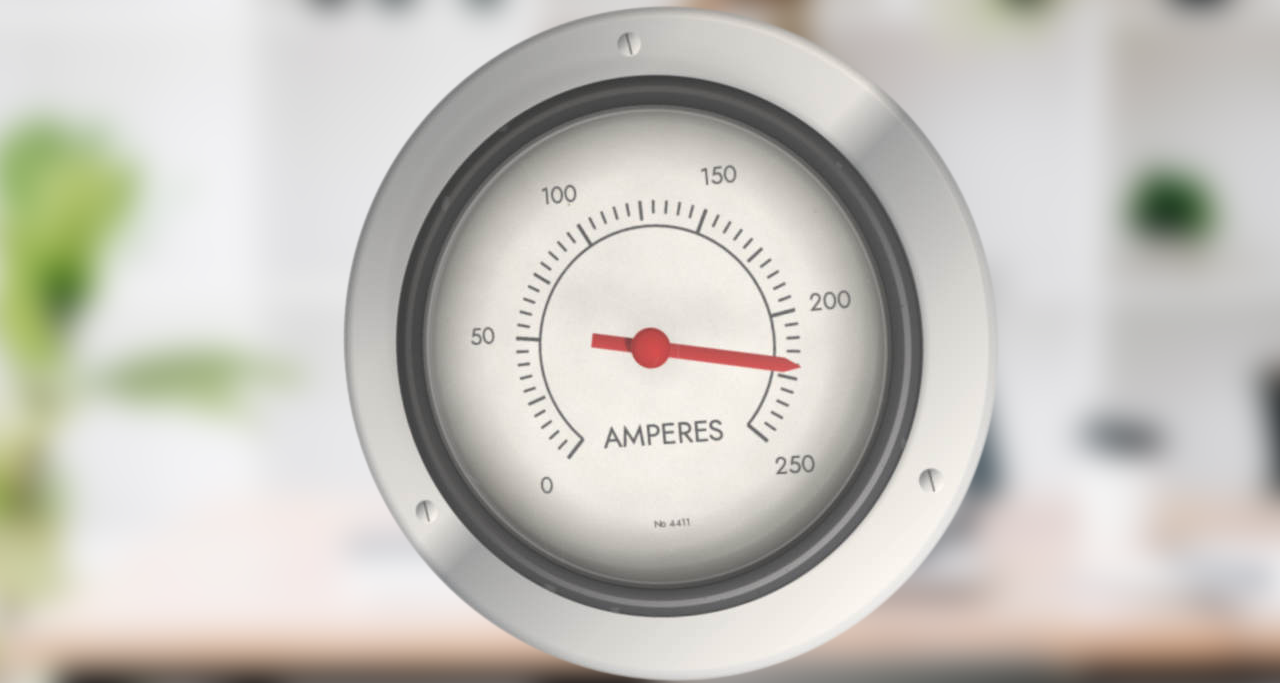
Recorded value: 220 A
